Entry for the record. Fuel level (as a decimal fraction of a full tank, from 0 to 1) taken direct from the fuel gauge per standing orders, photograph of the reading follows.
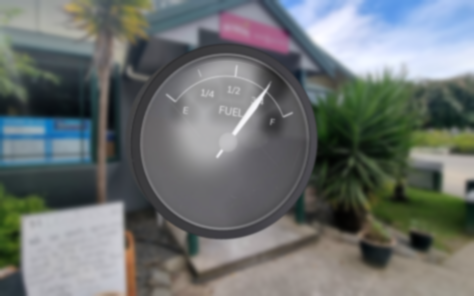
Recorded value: 0.75
